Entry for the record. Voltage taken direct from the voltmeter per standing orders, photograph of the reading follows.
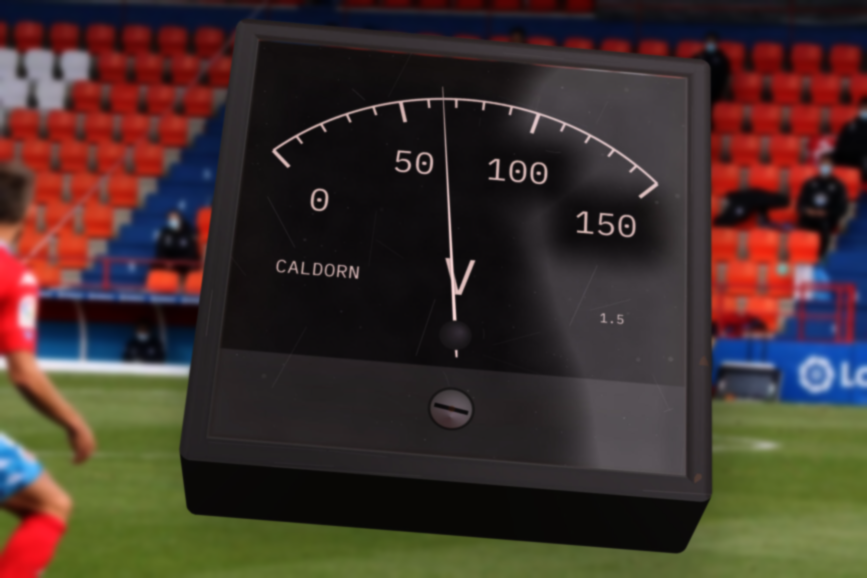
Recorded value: 65 V
